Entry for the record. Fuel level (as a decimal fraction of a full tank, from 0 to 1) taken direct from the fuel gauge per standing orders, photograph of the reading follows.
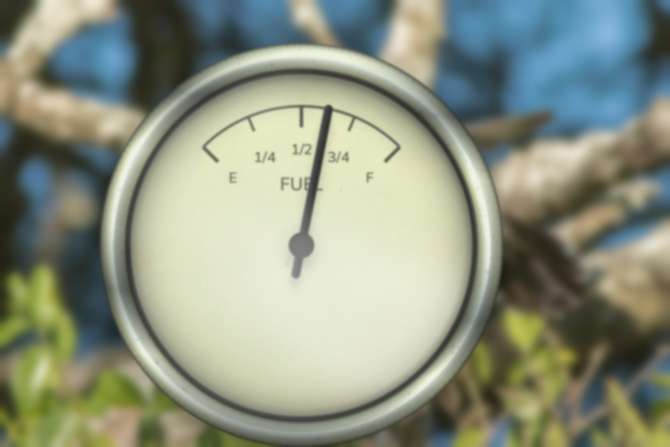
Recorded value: 0.625
